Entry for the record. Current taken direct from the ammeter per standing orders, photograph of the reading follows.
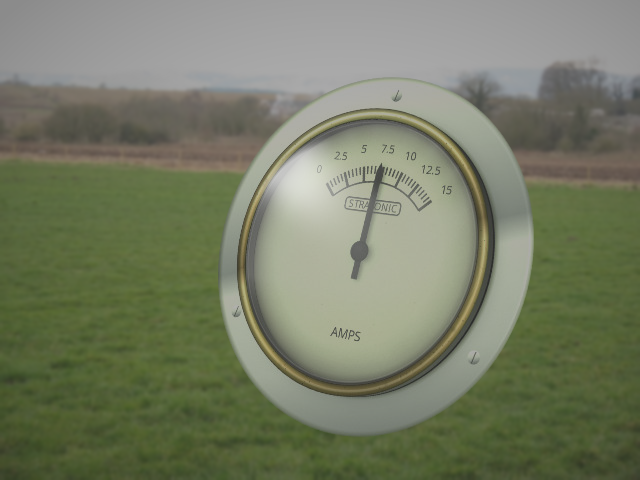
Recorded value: 7.5 A
